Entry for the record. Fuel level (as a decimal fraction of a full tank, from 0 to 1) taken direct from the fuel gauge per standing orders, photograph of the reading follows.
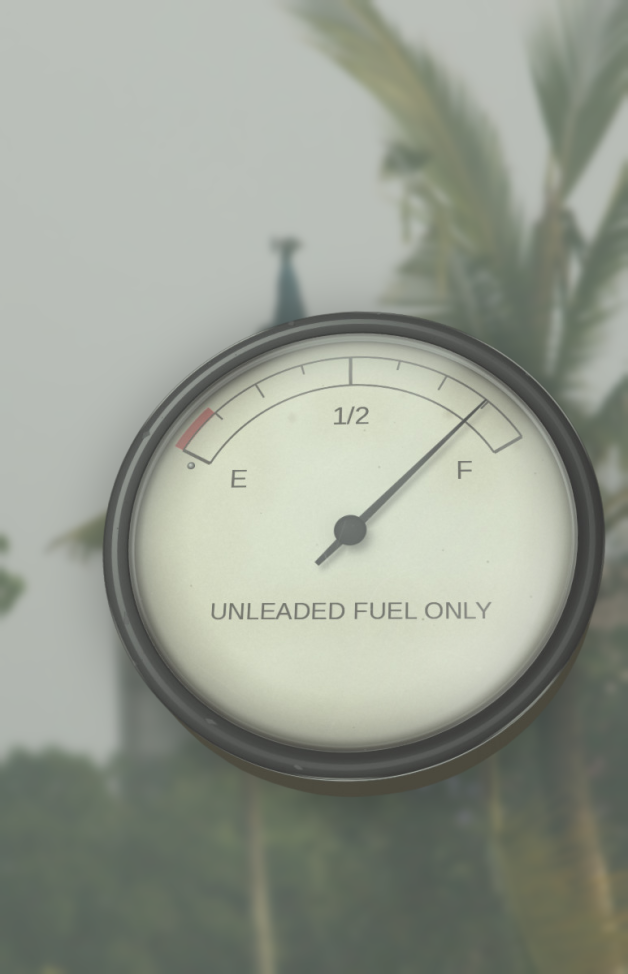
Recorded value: 0.875
